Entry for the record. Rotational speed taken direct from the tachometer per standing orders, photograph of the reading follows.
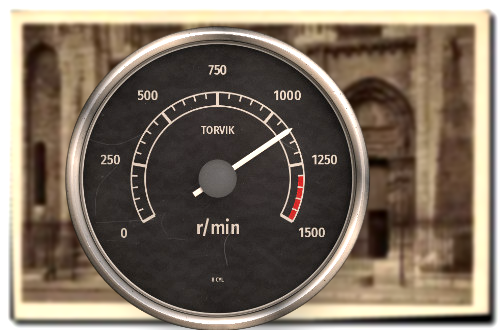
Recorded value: 1100 rpm
